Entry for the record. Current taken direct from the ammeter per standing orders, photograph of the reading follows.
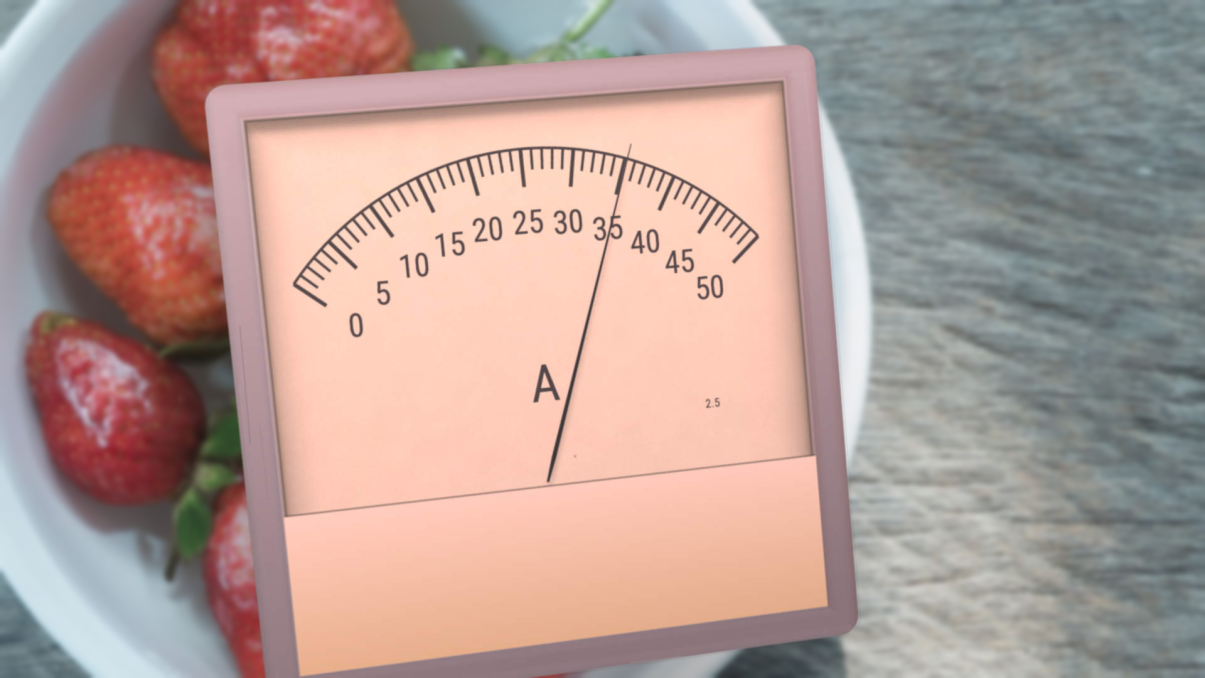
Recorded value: 35 A
